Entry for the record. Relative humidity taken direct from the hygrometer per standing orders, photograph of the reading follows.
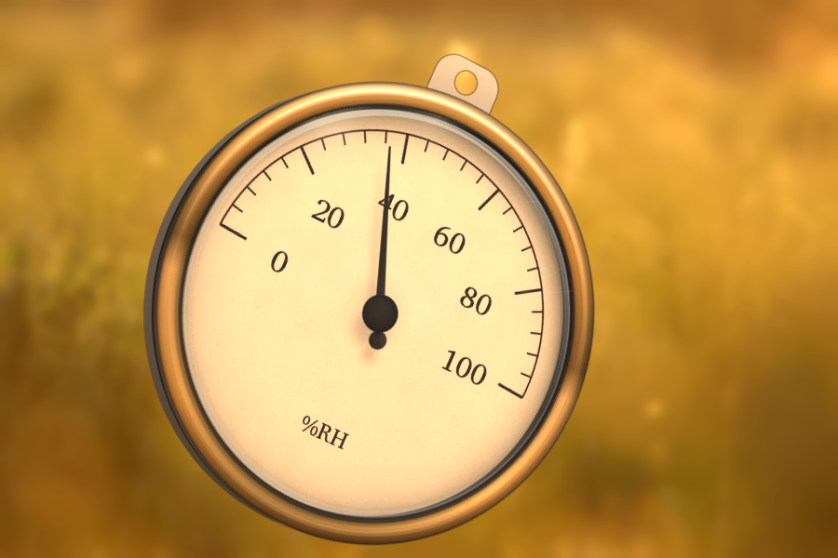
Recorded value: 36 %
